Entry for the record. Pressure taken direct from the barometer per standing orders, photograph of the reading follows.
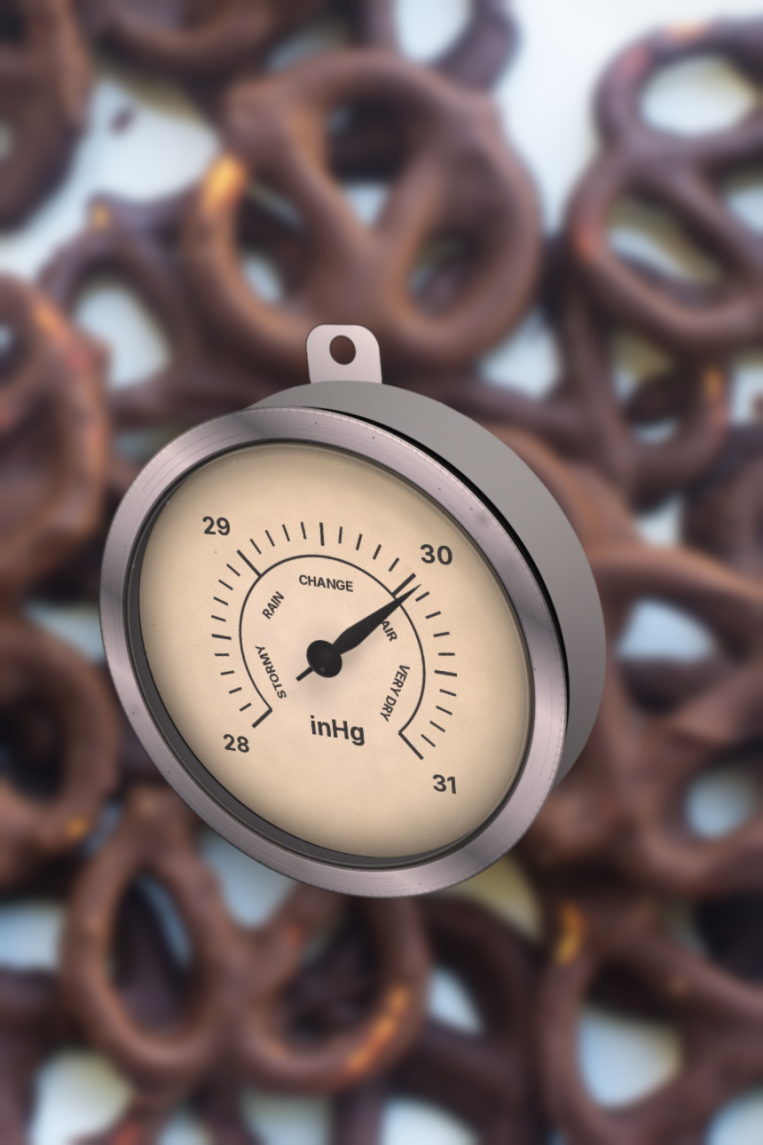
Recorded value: 30.05 inHg
